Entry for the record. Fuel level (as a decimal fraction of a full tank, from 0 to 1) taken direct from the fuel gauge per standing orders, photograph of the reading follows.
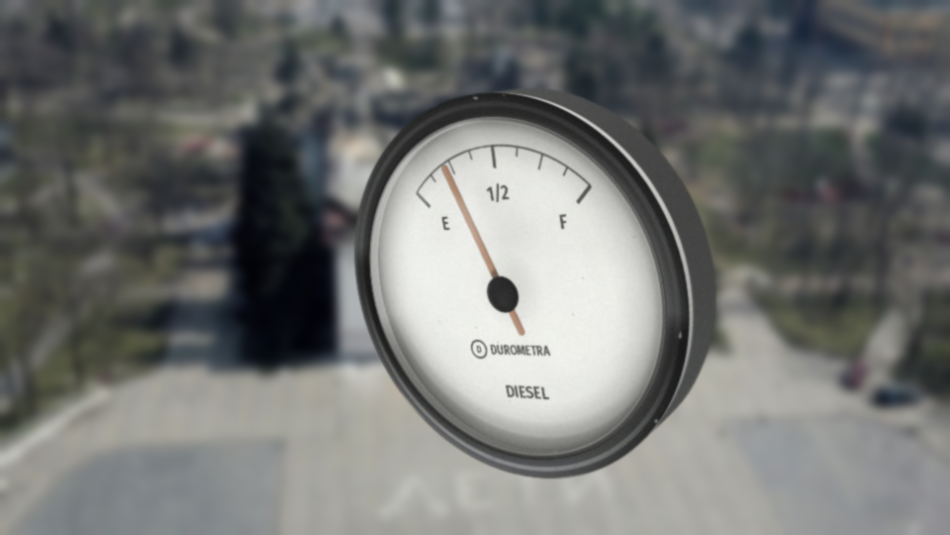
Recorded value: 0.25
